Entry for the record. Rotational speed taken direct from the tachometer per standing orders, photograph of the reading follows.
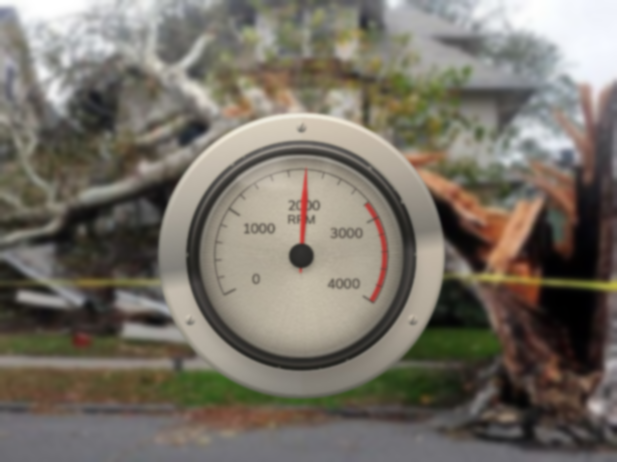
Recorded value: 2000 rpm
